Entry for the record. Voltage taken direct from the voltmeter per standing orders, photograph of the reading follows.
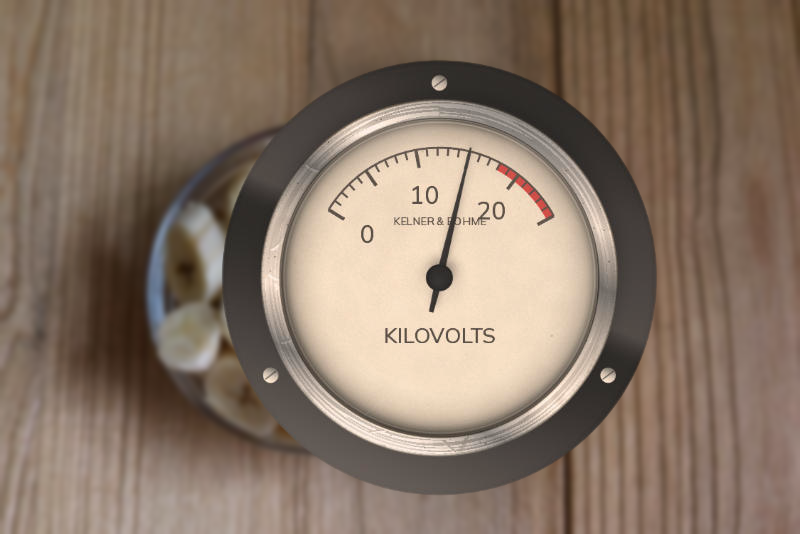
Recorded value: 15 kV
